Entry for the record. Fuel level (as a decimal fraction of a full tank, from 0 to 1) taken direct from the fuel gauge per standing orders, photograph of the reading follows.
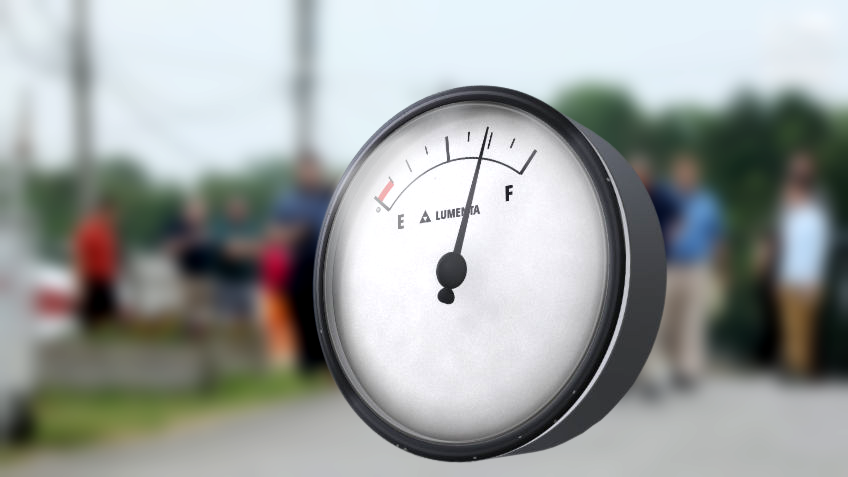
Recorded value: 0.75
